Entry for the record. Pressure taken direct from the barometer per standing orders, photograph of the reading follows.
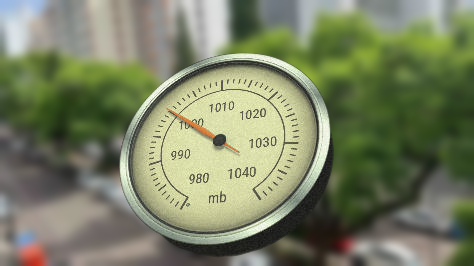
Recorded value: 1000 mbar
